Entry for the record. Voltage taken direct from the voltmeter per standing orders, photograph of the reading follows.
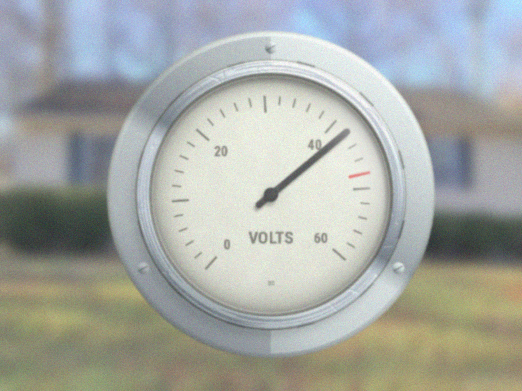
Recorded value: 42 V
